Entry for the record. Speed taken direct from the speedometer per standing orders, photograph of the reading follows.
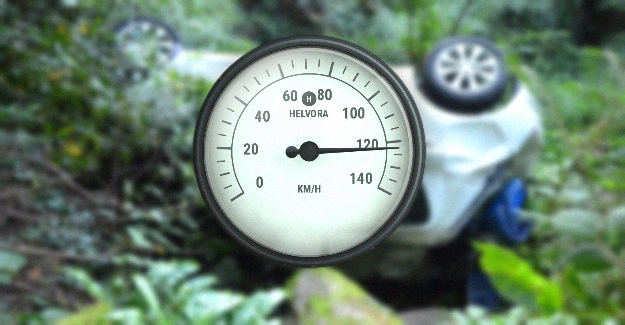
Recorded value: 122.5 km/h
